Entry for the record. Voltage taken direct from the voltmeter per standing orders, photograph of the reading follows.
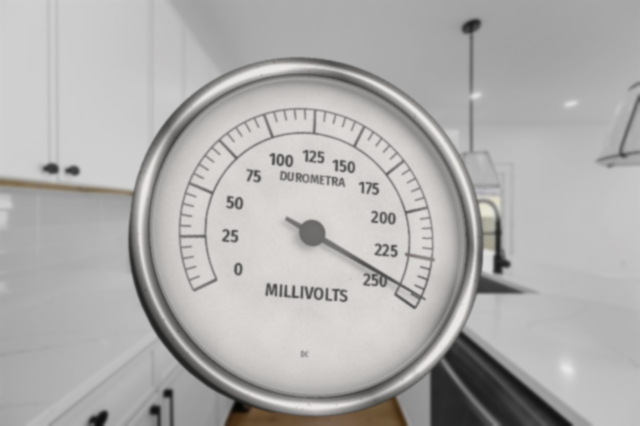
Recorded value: 245 mV
